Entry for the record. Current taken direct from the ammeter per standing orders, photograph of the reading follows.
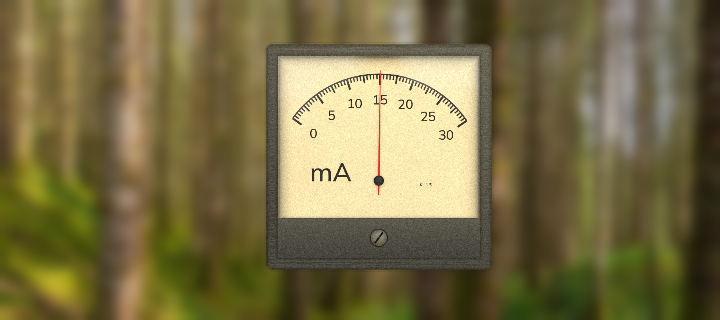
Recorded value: 15 mA
